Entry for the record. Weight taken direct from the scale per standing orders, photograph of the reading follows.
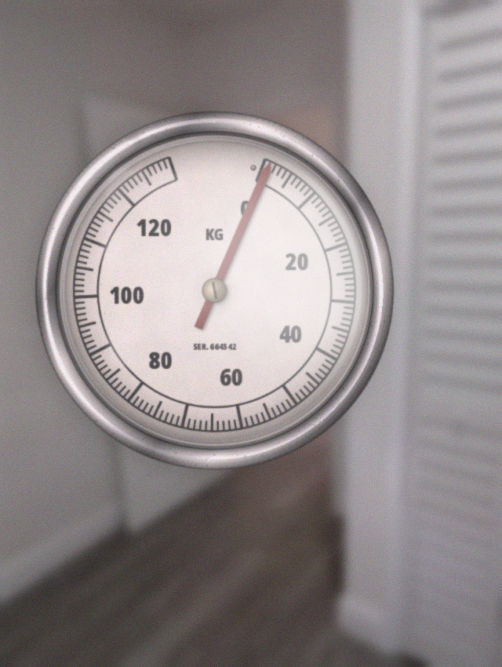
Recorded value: 1 kg
